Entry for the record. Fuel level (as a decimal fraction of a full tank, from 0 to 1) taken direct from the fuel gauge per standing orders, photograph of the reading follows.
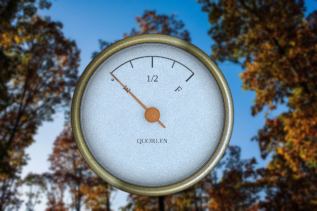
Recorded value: 0
